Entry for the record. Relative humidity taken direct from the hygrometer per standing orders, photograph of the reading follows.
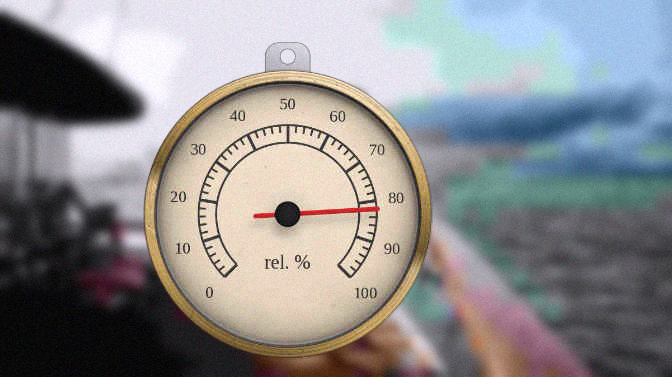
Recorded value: 82 %
